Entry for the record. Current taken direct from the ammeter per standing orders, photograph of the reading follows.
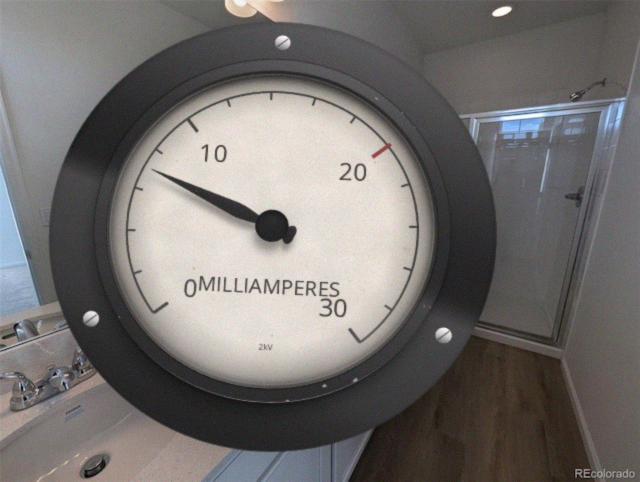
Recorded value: 7 mA
